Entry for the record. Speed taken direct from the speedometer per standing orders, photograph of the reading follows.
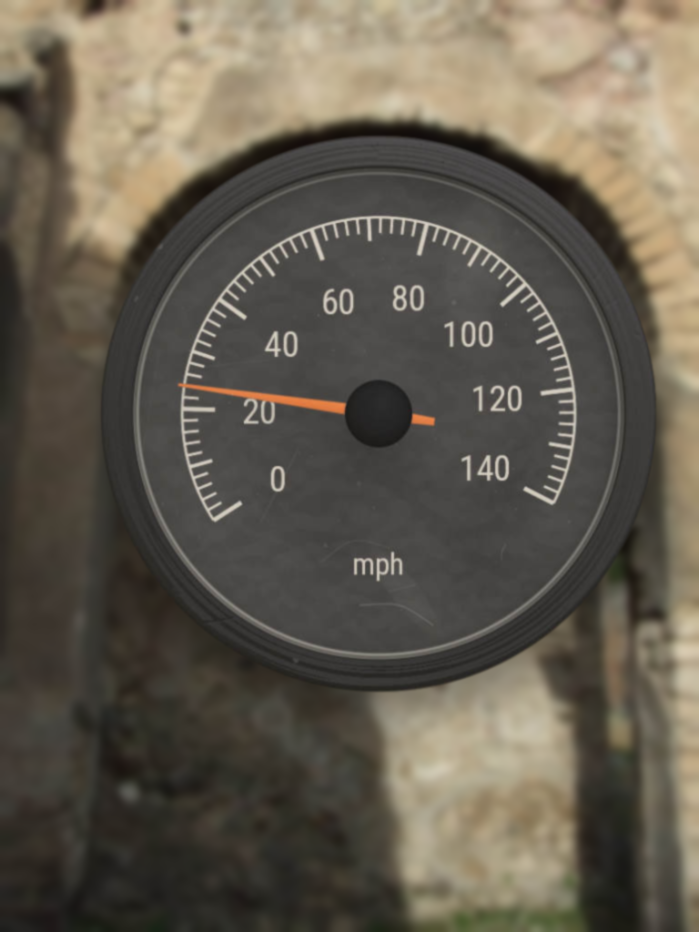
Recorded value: 24 mph
